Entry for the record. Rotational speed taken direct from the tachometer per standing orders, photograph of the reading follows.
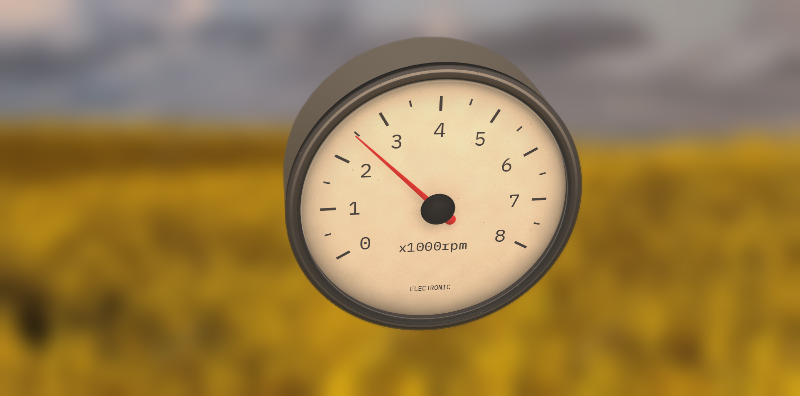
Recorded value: 2500 rpm
